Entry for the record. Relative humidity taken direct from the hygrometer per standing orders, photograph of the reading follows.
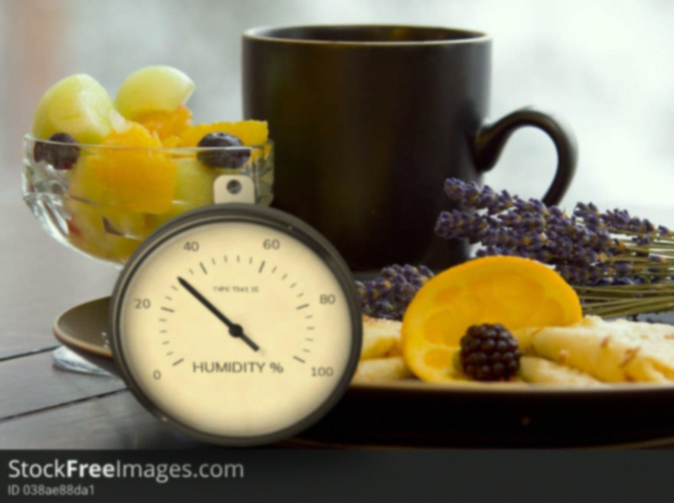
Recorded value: 32 %
